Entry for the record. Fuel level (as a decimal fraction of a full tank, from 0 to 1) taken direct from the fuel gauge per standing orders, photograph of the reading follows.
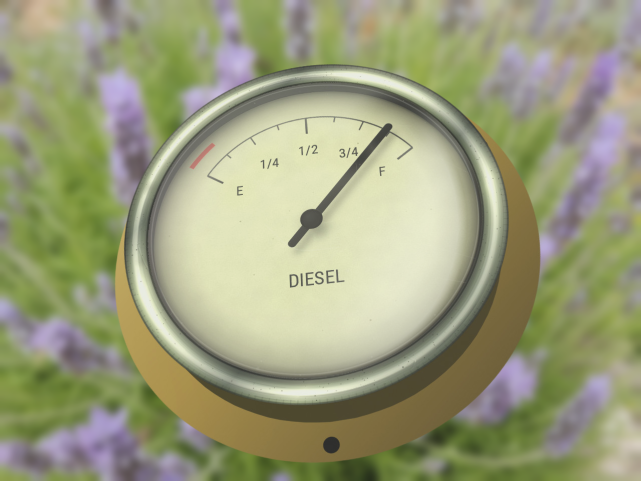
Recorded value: 0.875
